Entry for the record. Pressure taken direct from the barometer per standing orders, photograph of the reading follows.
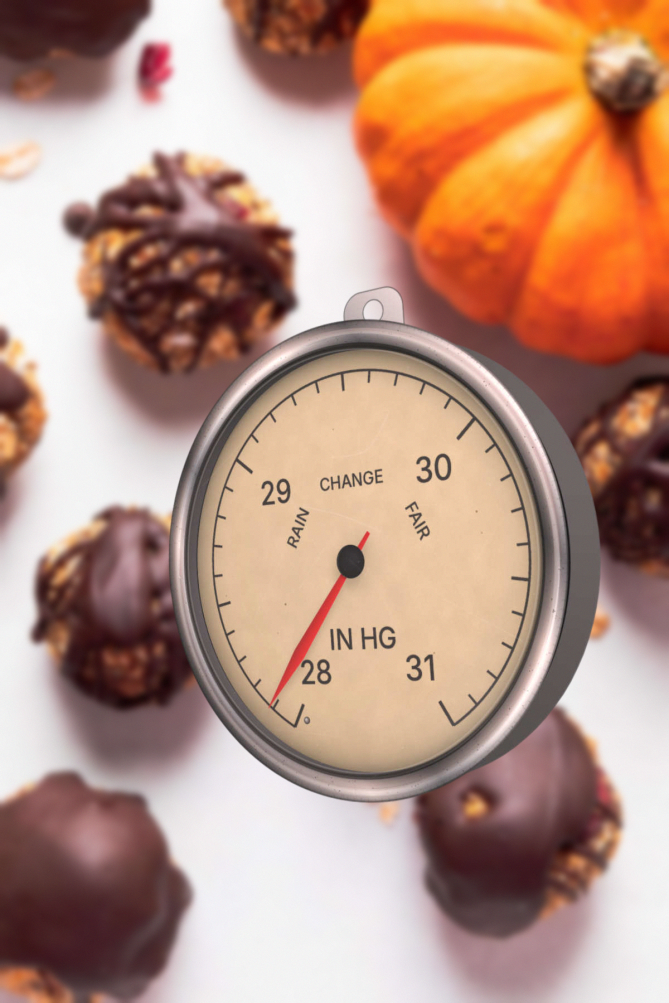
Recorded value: 28.1 inHg
